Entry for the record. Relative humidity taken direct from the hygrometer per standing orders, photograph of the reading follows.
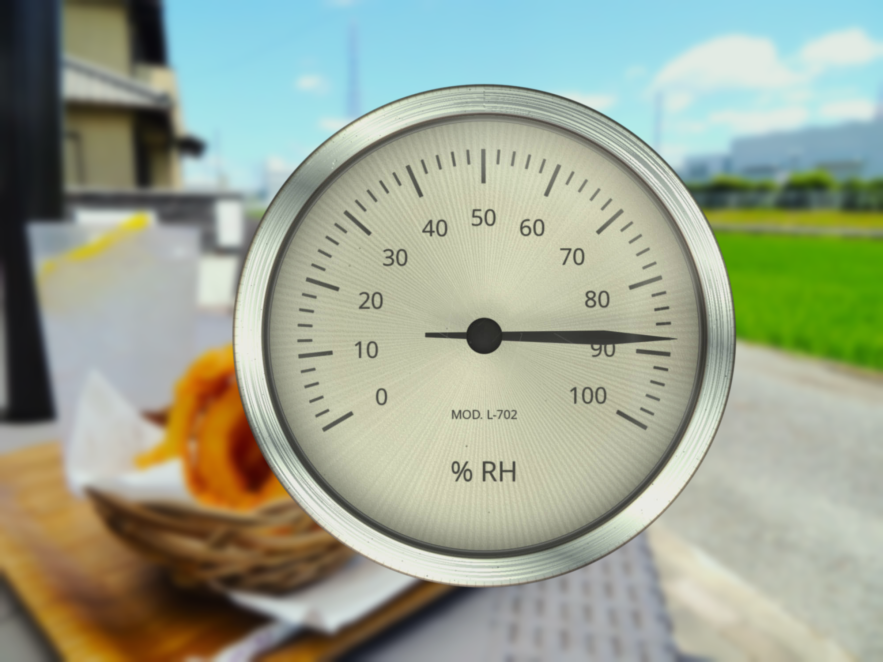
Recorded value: 88 %
